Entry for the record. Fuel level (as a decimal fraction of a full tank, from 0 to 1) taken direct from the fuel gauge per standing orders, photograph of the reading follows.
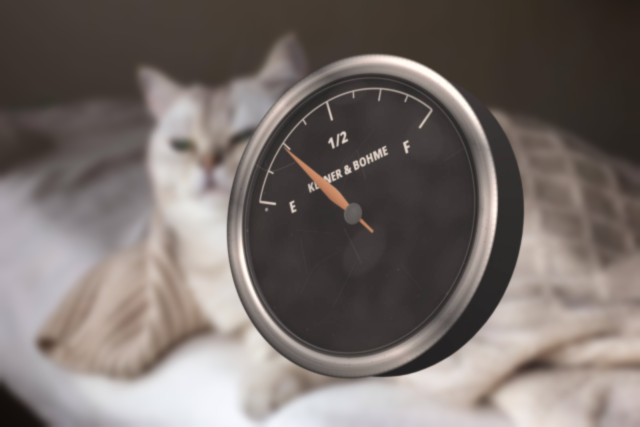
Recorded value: 0.25
